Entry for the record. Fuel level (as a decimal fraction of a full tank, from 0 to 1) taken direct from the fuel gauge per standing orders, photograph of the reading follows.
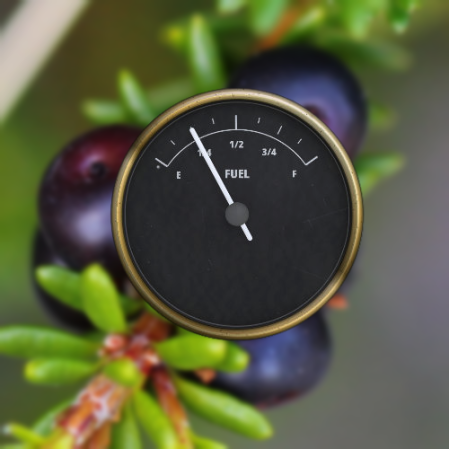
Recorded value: 0.25
